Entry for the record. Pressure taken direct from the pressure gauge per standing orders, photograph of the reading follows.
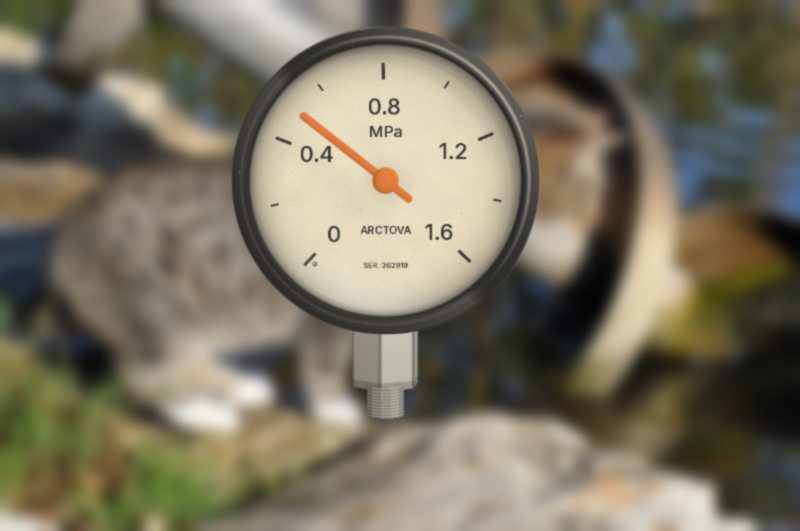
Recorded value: 0.5 MPa
